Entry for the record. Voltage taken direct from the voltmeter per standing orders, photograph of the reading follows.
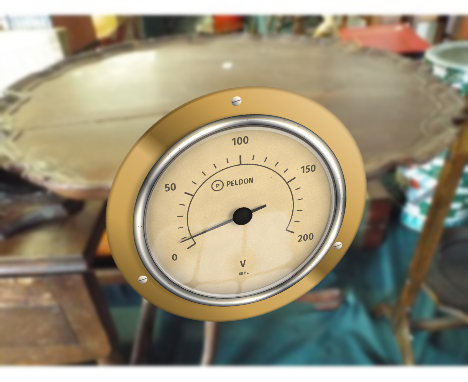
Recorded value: 10 V
